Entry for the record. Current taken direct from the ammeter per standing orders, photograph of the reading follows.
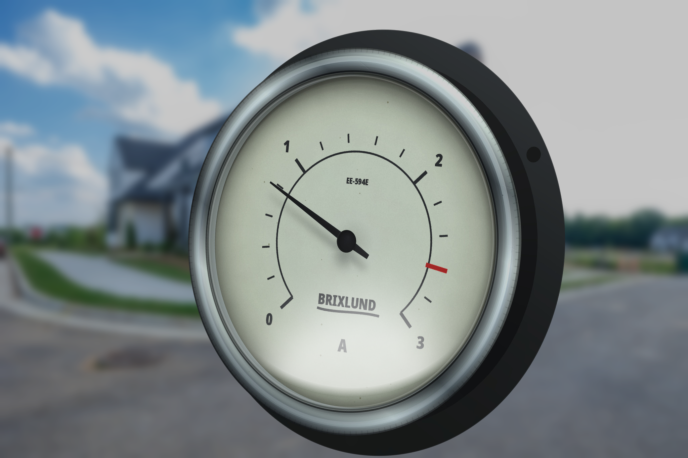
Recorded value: 0.8 A
